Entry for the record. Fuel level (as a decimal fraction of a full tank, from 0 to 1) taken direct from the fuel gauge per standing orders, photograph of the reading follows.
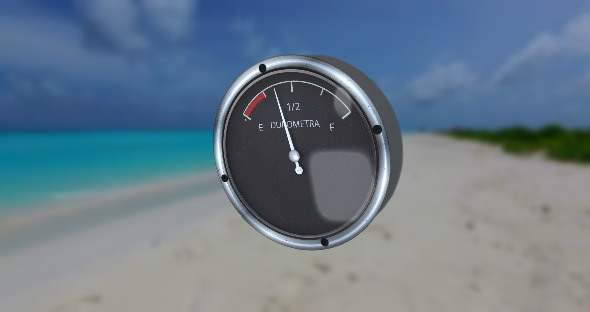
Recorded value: 0.375
